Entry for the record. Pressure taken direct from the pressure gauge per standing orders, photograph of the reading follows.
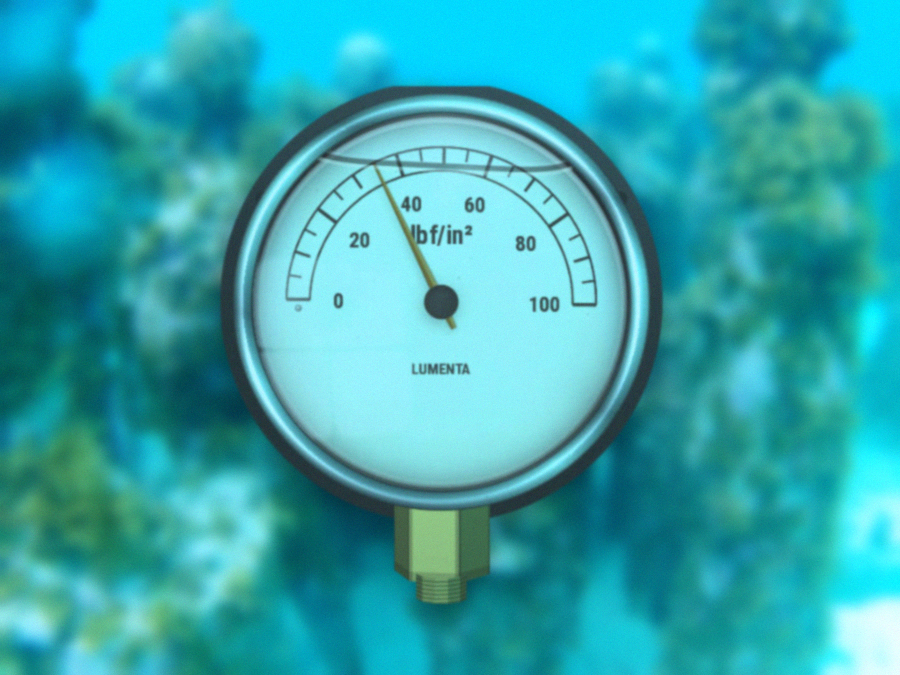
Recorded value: 35 psi
